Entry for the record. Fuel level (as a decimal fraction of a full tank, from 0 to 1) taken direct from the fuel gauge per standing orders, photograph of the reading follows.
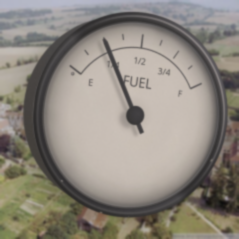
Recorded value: 0.25
